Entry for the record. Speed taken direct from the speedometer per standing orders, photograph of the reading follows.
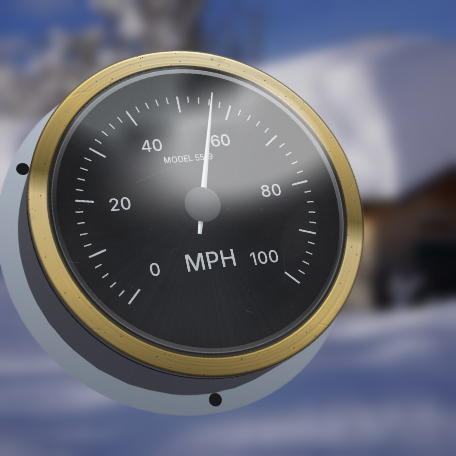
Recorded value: 56 mph
